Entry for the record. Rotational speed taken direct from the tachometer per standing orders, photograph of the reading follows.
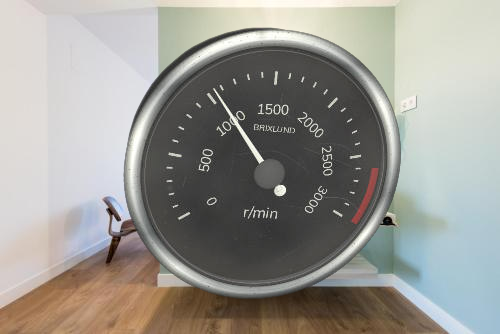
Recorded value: 1050 rpm
